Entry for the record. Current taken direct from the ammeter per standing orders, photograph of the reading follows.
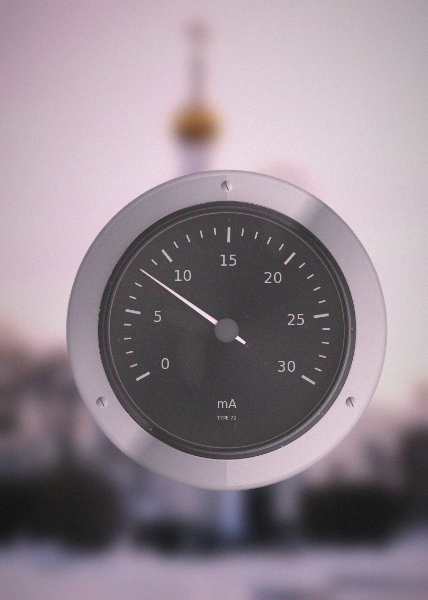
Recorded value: 8 mA
